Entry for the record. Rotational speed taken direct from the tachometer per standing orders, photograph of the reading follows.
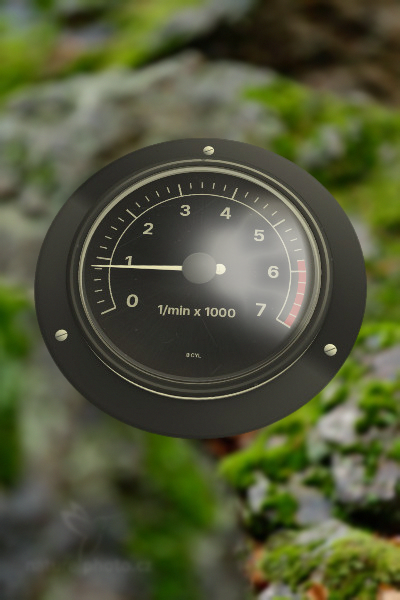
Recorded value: 800 rpm
